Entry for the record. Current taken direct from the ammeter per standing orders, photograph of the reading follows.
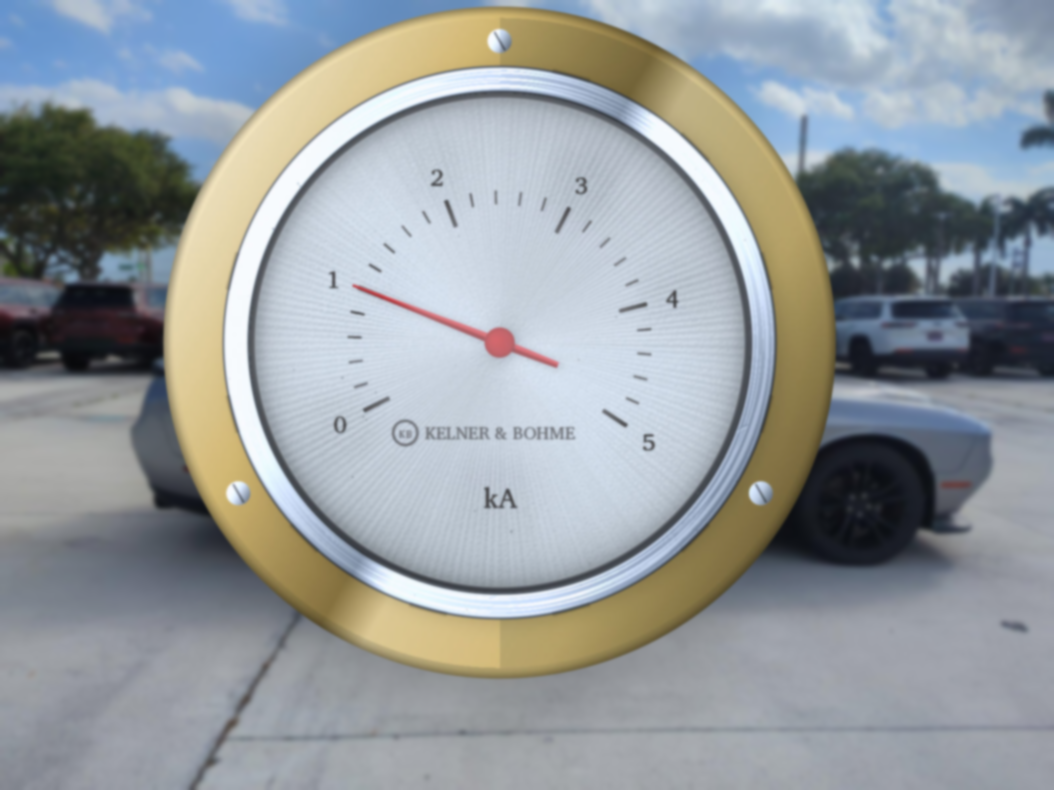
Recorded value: 1 kA
